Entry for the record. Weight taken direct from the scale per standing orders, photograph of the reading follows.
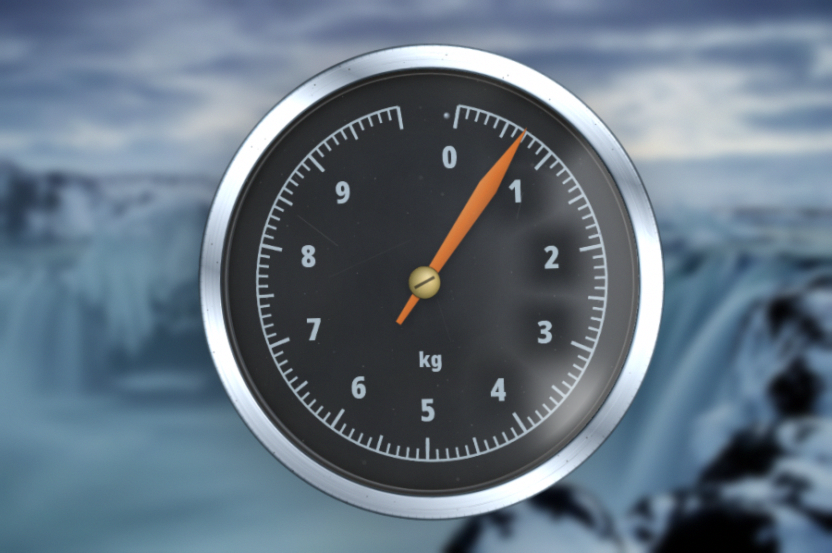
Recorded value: 0.7 kg
